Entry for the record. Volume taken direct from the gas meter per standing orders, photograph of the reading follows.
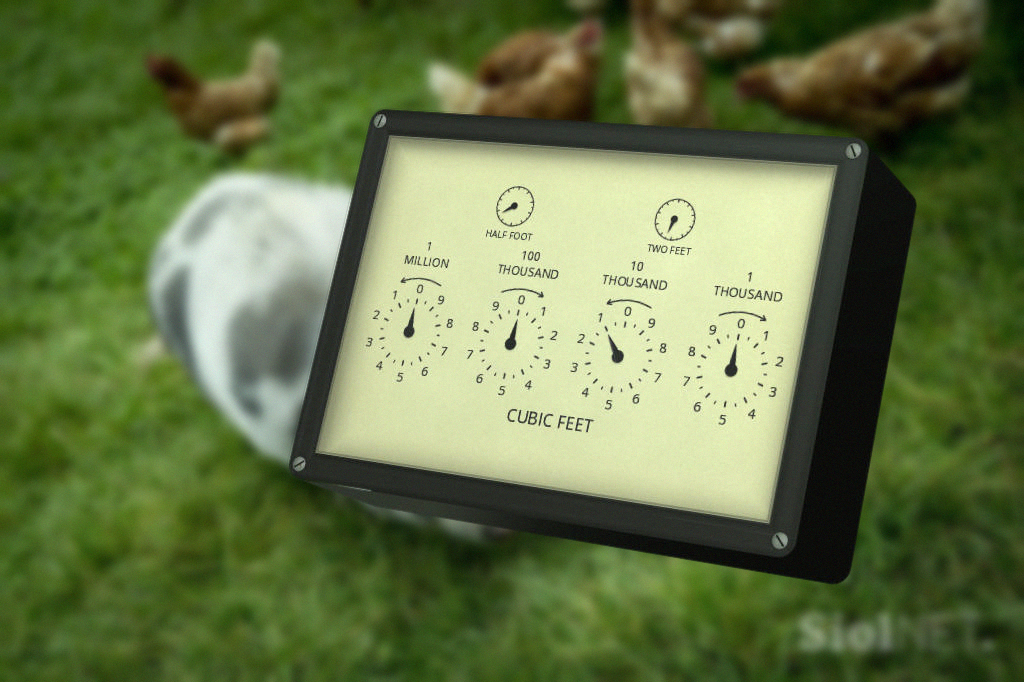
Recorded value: 1000 ft³
